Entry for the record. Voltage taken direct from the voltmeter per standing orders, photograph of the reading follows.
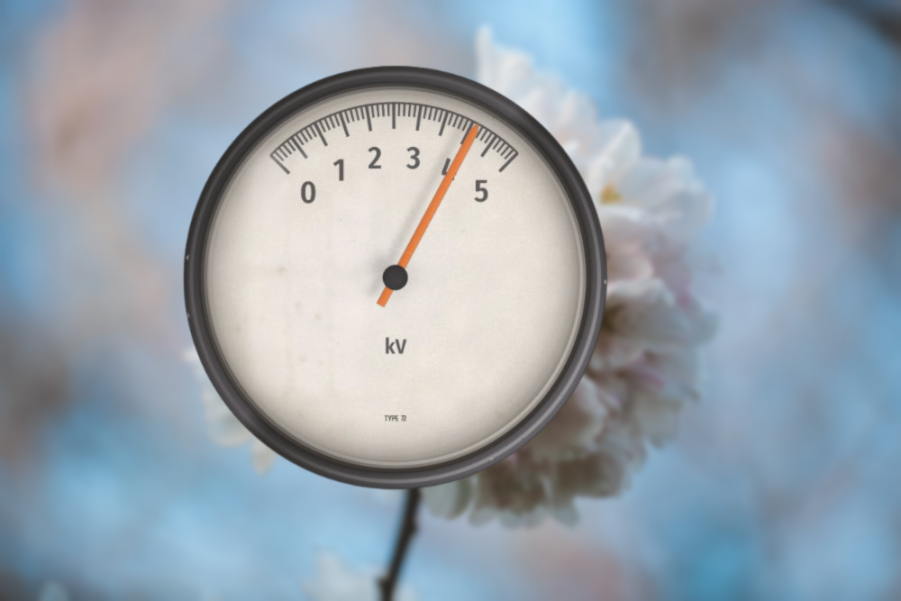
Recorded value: 4.1 kV
